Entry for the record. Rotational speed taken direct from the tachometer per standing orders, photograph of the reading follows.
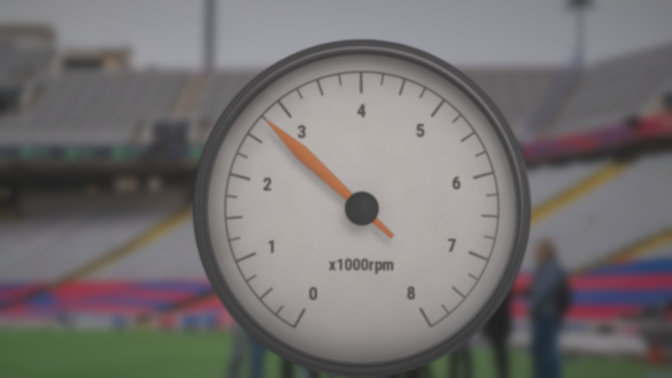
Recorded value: 2750 rpm
